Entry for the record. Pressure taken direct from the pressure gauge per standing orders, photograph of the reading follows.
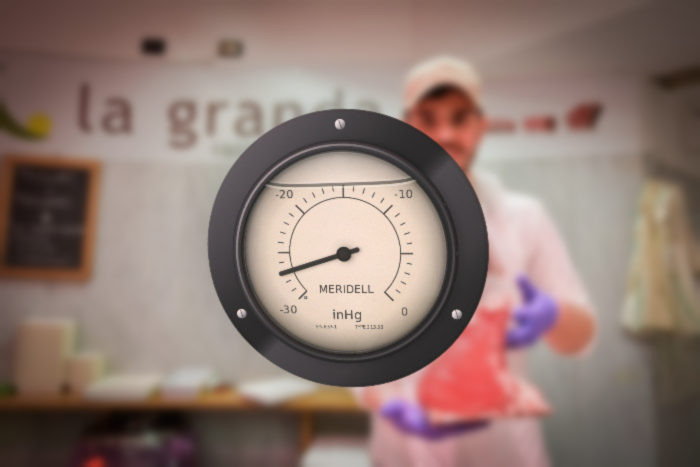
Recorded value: -27 inHg
